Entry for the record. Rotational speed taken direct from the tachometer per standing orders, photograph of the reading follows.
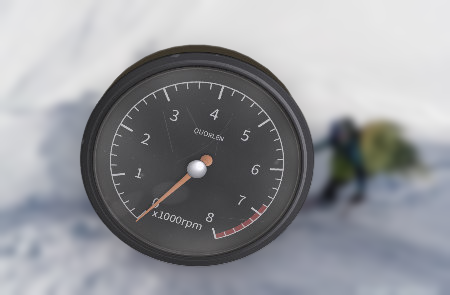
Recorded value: 0 rpm
